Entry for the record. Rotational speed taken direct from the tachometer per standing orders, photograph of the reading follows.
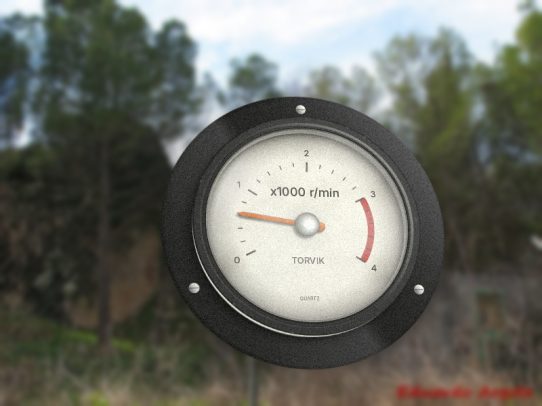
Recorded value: 600 rpm
